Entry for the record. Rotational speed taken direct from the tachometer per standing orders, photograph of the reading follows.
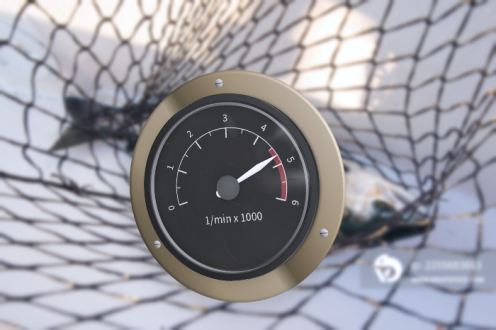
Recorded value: 4750 rpm
